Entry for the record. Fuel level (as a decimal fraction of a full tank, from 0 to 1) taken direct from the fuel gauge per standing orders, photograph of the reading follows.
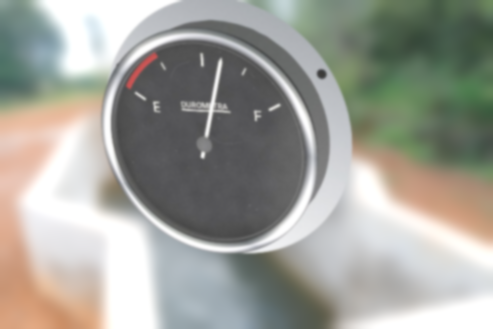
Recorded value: 0.625
